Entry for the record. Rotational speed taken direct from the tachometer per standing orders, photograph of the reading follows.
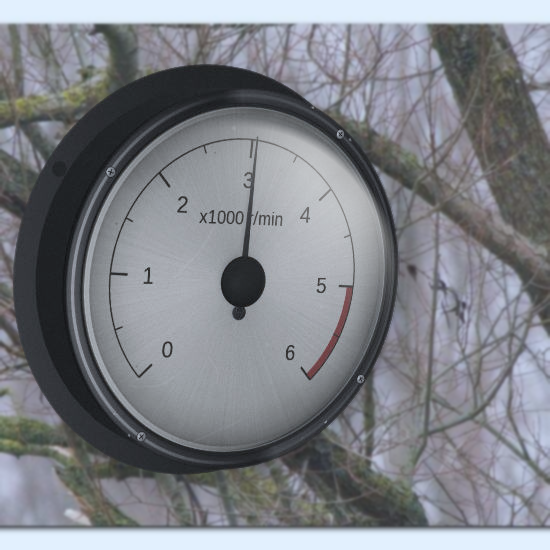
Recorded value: 3000 rpm
